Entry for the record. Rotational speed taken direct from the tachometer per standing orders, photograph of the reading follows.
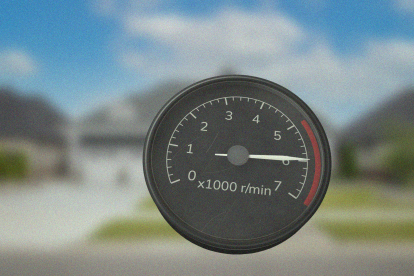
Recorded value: 6000 rpm
